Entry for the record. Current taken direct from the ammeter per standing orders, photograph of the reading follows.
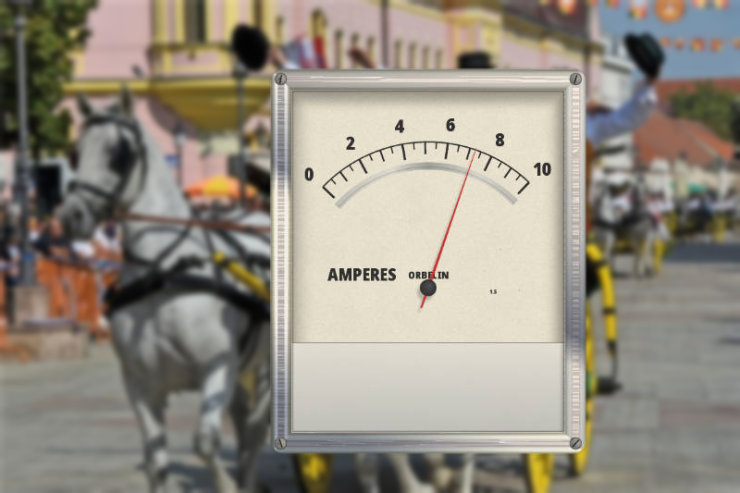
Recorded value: 7.25 A
